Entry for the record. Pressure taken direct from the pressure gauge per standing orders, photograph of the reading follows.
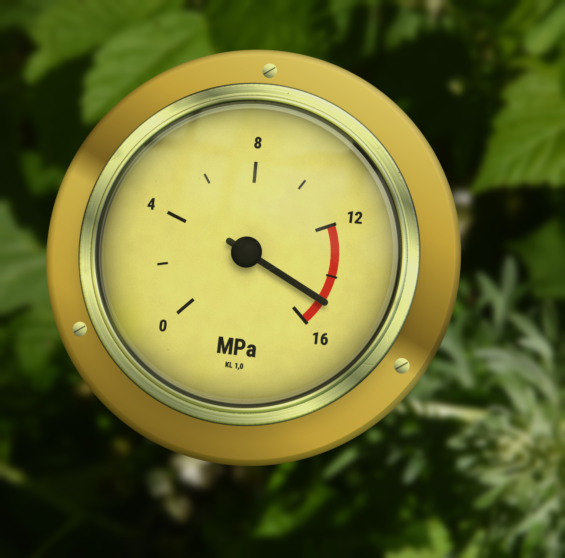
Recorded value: 15 MPa
